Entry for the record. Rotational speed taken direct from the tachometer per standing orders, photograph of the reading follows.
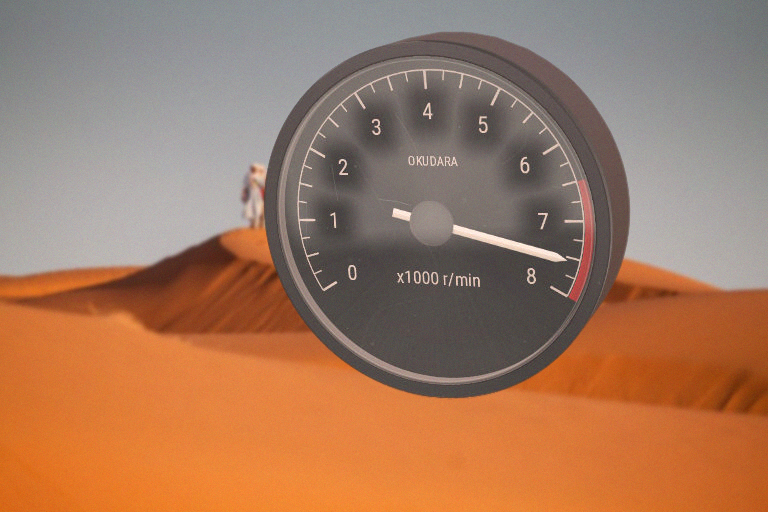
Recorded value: 7500 rpm
